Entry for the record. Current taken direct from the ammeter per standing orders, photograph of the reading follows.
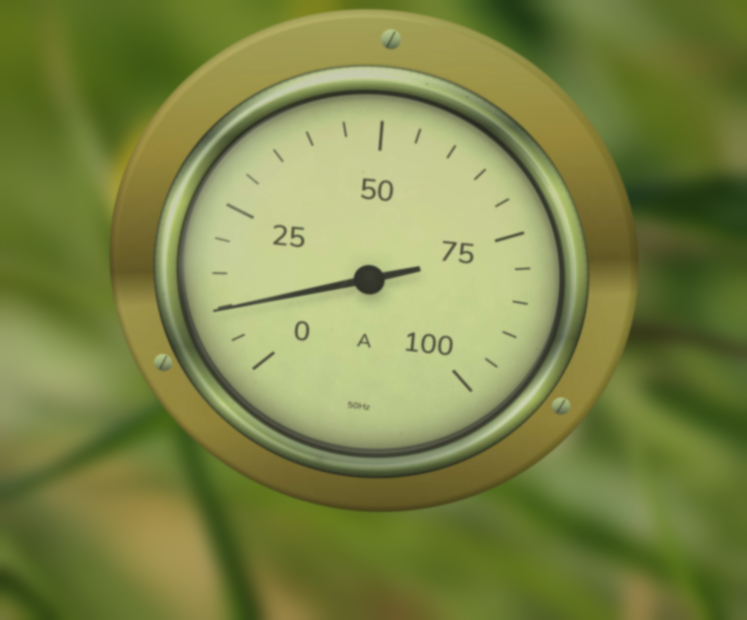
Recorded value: 10 A
